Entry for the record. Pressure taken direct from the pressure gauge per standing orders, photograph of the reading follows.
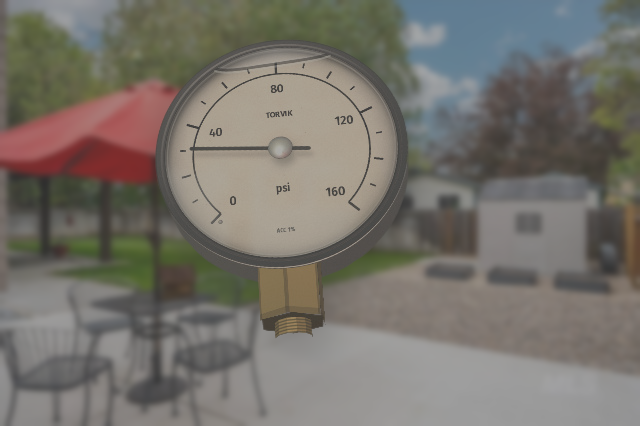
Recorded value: 30 psi
